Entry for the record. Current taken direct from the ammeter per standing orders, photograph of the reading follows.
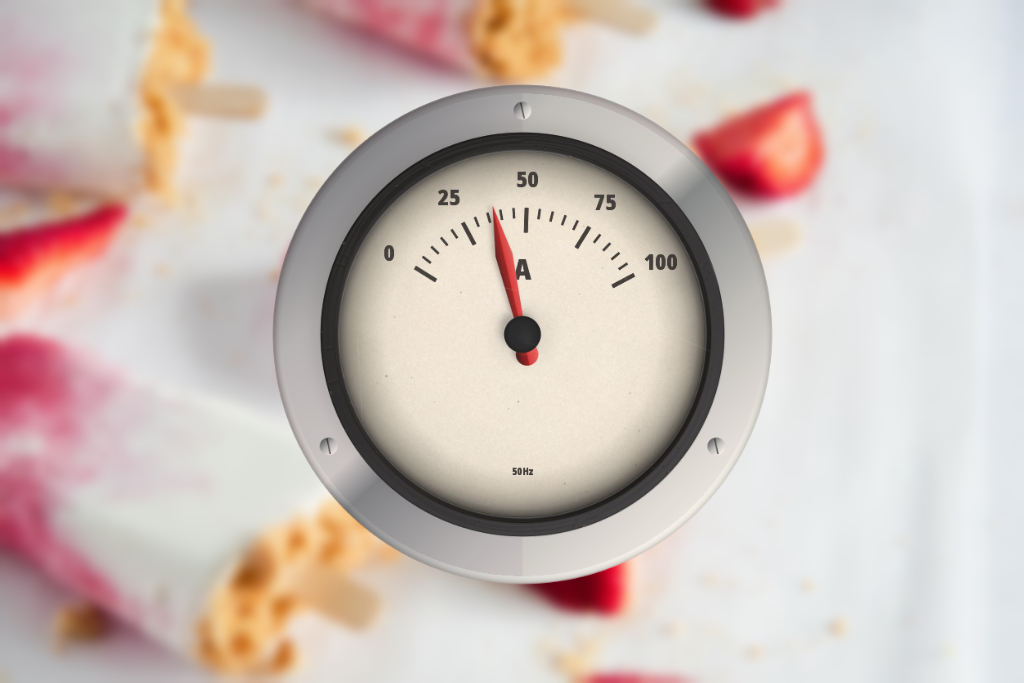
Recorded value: 37.5 A
